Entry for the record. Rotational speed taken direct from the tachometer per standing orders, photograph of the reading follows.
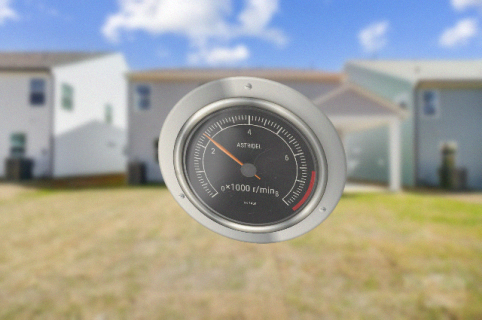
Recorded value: 2500 rpm
